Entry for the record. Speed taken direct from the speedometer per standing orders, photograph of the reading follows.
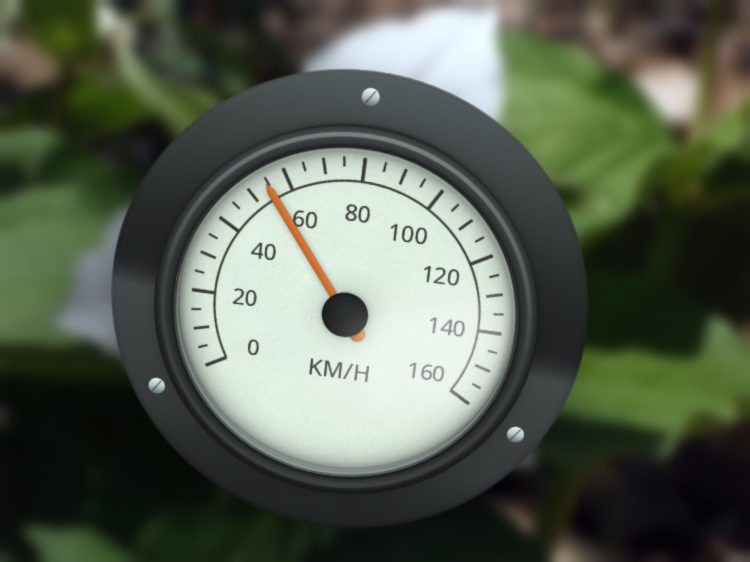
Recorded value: 55 km/h
